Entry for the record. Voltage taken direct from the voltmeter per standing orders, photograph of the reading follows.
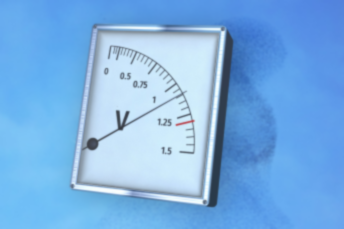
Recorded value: 1.1 V
